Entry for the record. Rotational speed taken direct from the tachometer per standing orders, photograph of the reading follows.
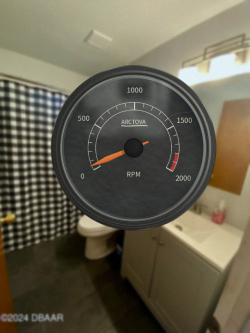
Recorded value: 50 rpm
